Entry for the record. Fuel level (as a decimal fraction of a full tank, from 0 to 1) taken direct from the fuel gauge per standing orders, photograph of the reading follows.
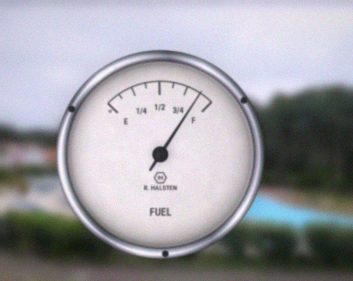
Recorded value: 0.875
